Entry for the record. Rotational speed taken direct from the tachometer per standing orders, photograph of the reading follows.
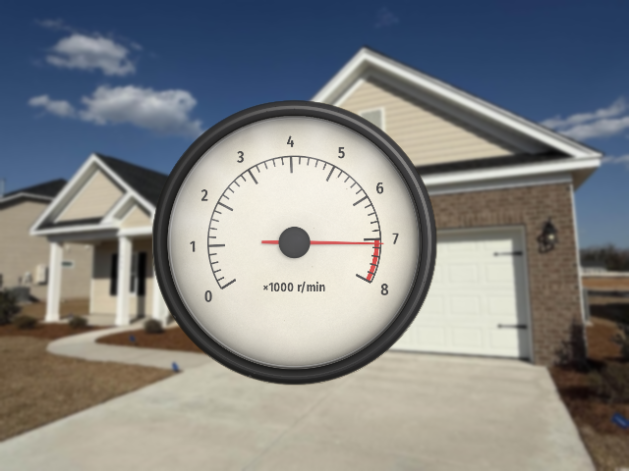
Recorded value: 7100 rpm
